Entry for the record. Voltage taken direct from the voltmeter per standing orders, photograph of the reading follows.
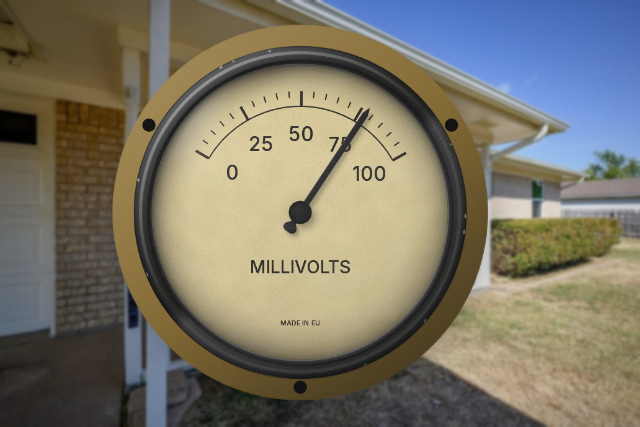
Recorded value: 77.5 mV
